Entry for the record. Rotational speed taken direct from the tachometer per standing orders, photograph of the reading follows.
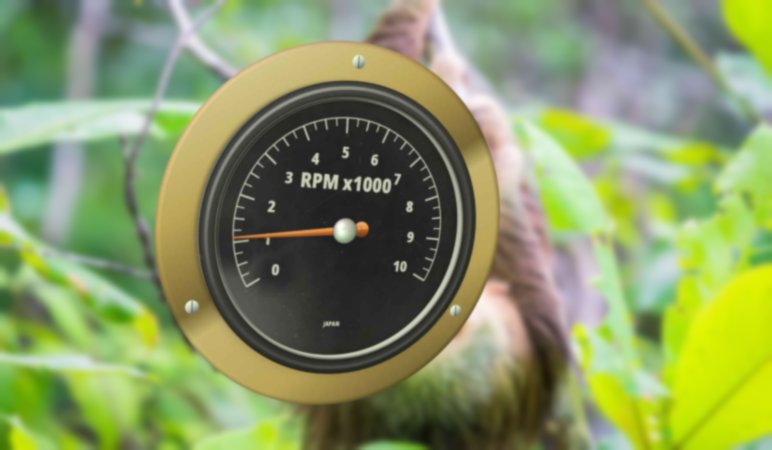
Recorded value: 1125 rpm
